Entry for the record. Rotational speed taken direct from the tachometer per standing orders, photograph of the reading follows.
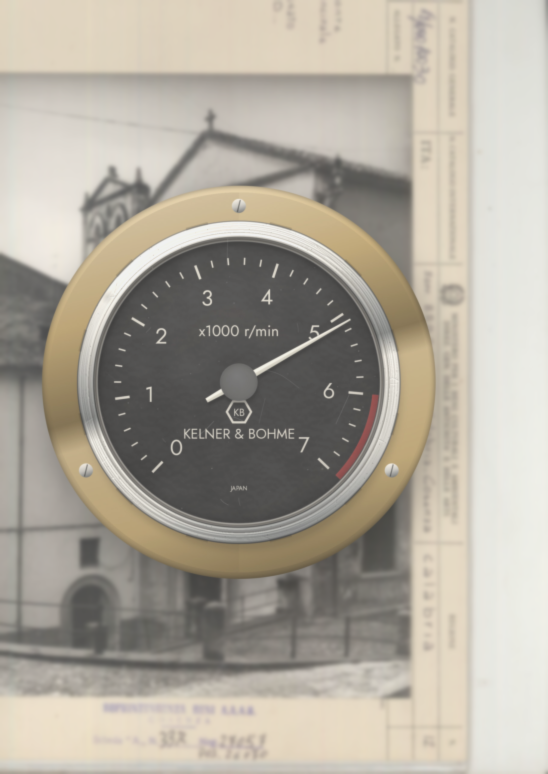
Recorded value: 5100 rpm
